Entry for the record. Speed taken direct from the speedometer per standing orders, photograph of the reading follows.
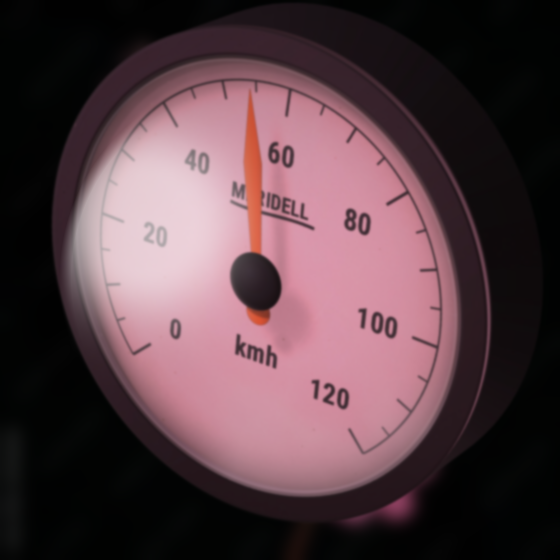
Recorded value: 55 km/h
